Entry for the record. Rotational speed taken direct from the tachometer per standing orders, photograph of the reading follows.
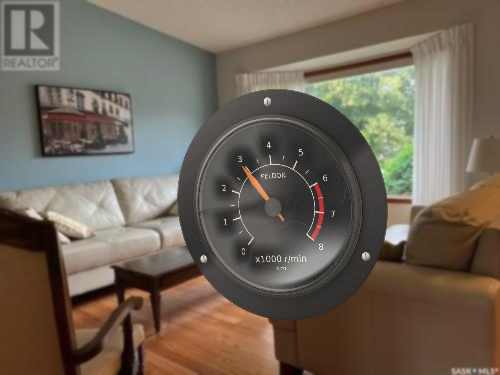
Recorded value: 3000 rpm
